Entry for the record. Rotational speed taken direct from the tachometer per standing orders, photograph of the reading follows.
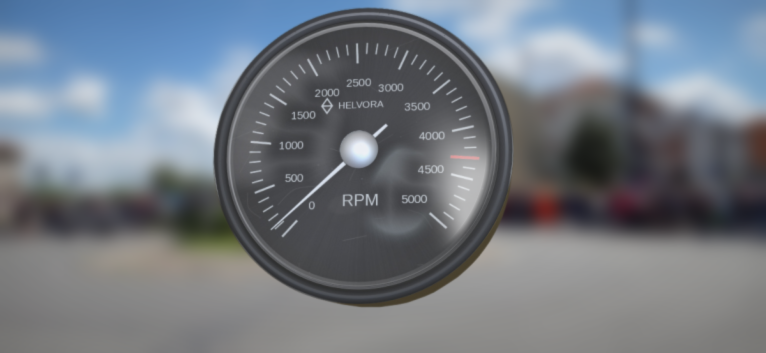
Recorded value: 100 rpm
